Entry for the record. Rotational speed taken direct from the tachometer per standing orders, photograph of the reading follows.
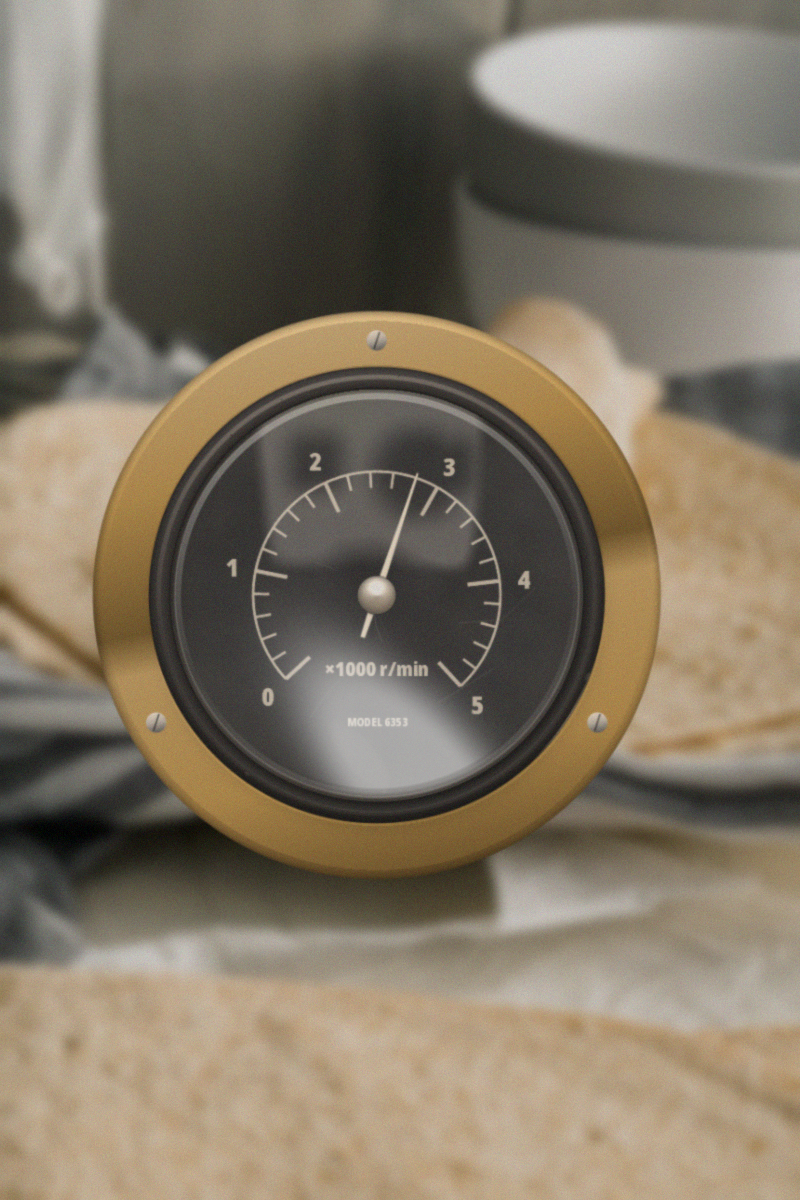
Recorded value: 2800 rpm
